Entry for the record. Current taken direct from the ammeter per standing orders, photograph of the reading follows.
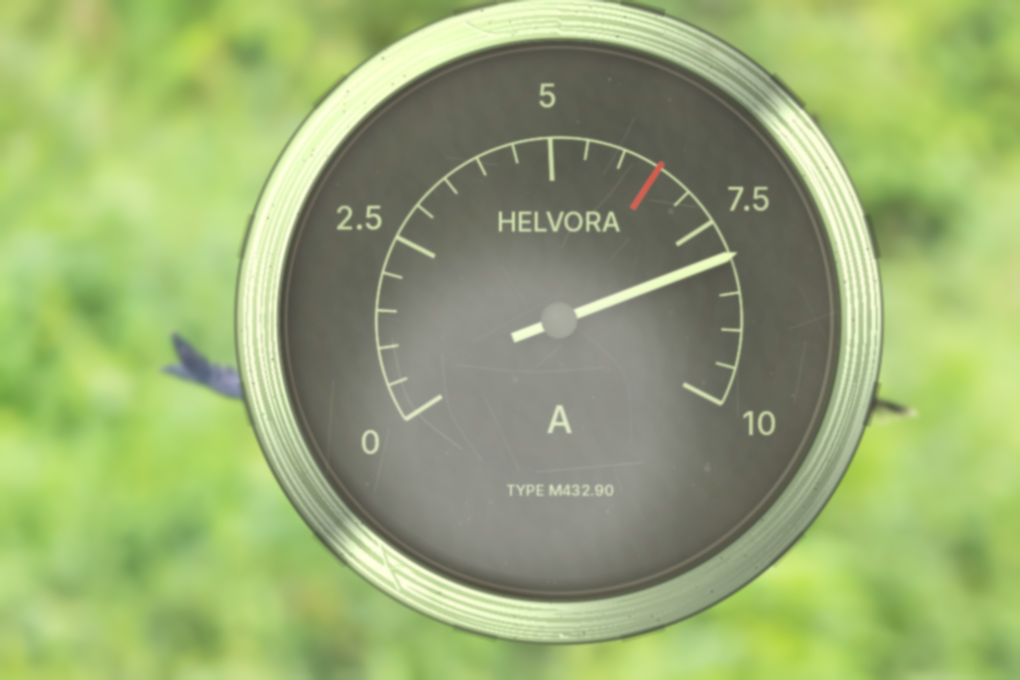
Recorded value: 8 A
